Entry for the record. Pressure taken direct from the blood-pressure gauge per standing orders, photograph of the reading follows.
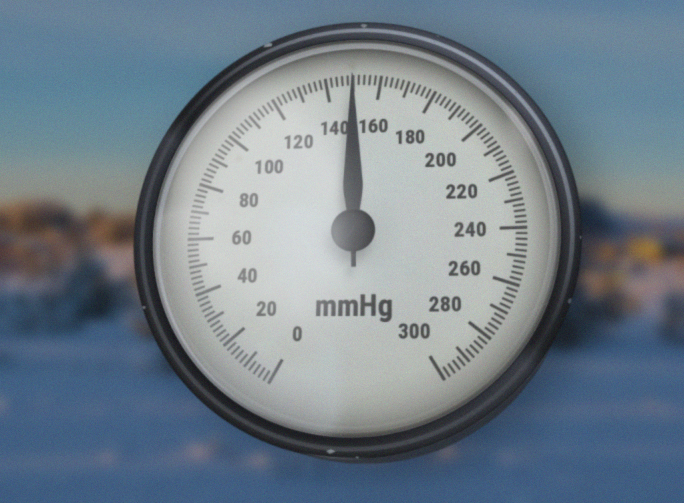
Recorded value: 150 mmHg
